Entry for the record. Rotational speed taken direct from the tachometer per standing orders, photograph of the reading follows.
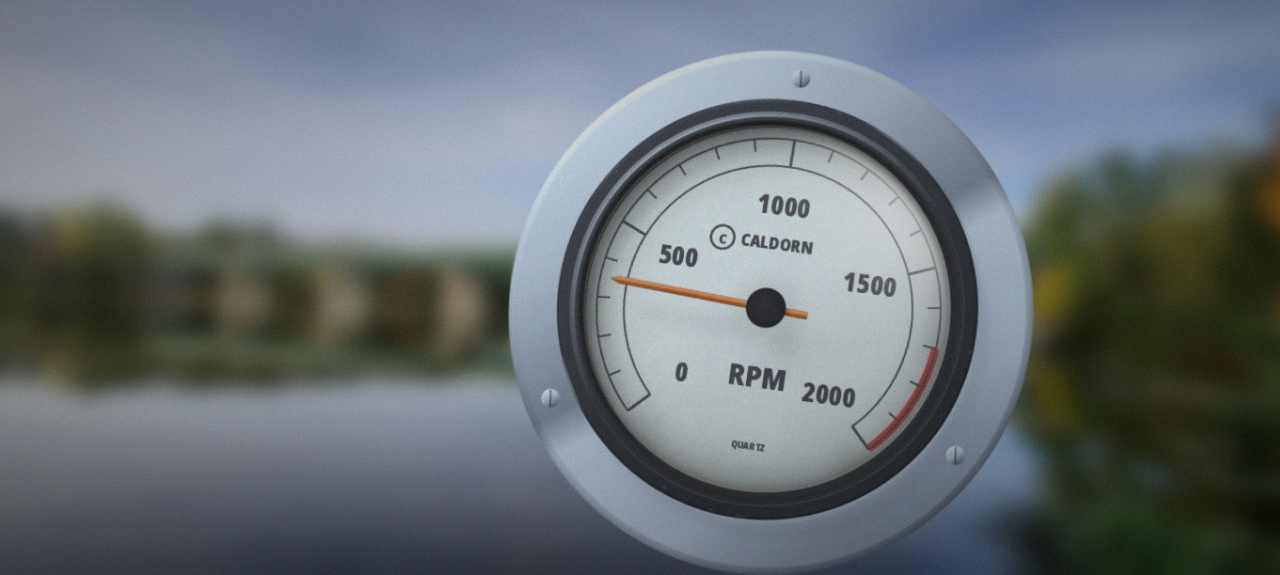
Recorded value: 350 rpm
